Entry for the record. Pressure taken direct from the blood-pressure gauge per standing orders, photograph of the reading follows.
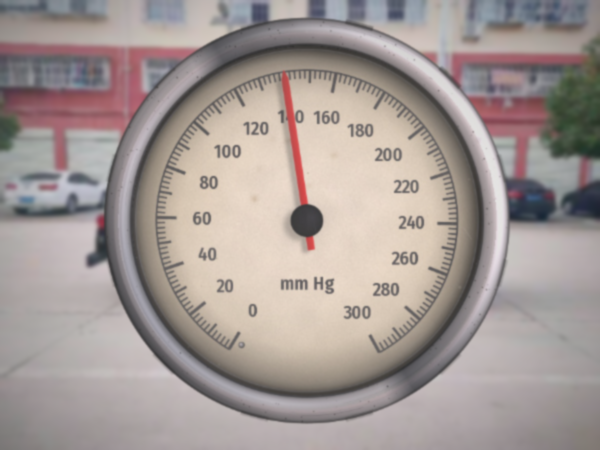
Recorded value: 140 mmHg
